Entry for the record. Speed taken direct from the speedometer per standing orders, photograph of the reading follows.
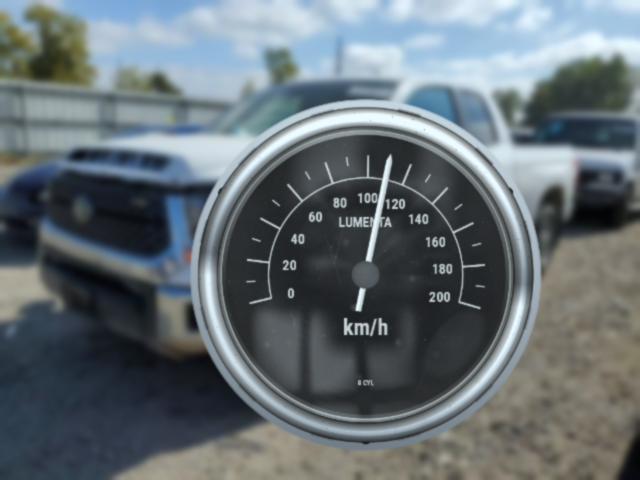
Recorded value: 110 km/h
